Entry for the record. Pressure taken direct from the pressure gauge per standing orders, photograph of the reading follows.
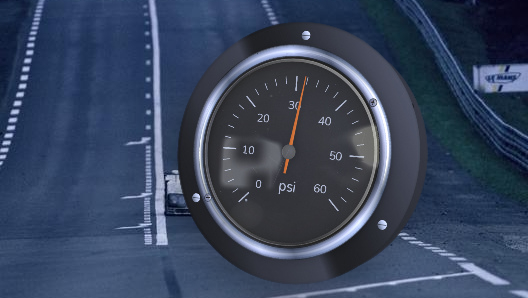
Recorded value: 32 psi
